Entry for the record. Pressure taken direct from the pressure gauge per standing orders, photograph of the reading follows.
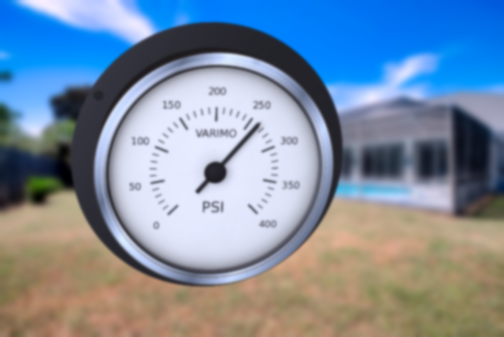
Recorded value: 260 psi
